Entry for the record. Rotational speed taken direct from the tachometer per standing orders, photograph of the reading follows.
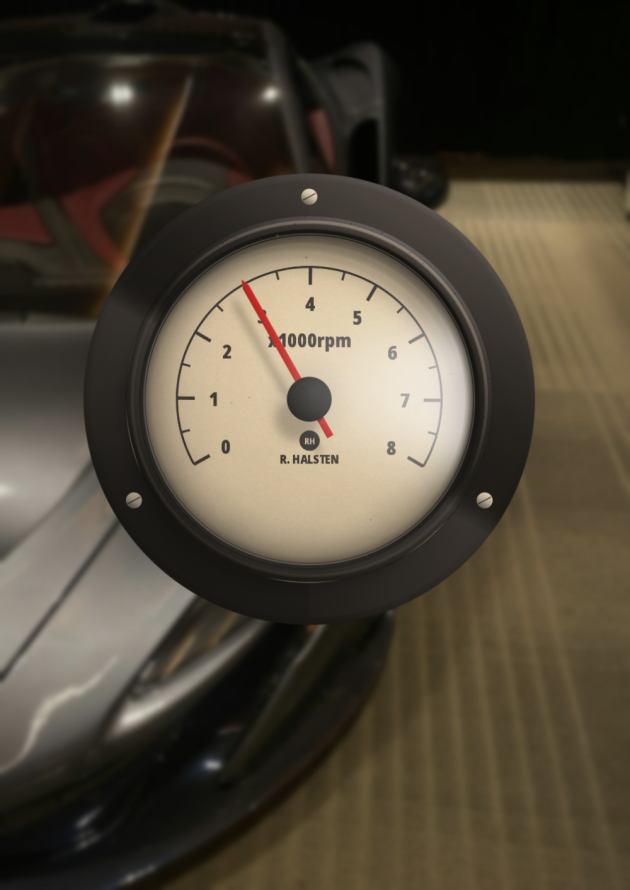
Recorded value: 3000 rpm
